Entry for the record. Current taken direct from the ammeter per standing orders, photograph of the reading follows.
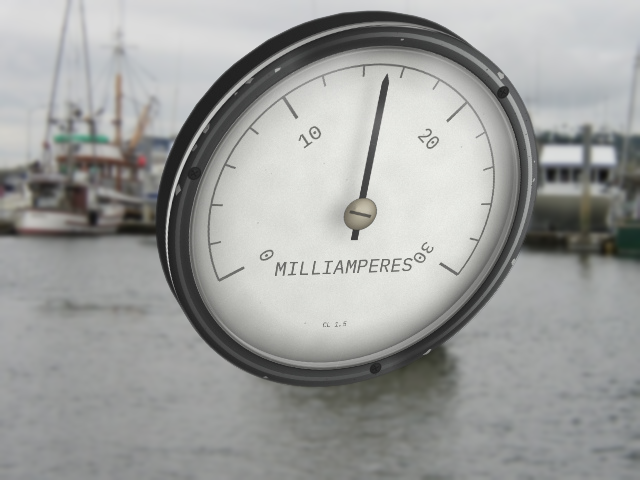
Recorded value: 15 mA
